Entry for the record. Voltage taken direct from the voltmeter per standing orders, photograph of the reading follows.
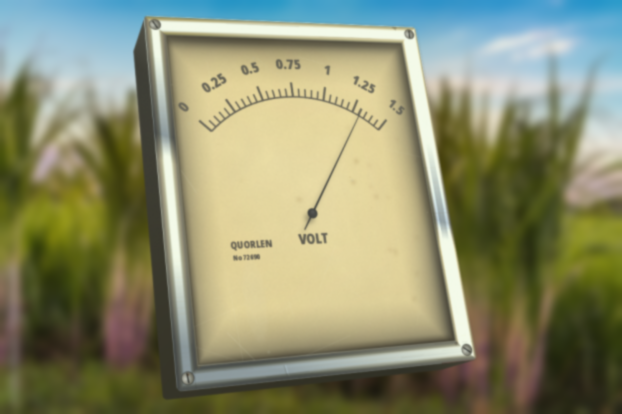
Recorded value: 1.3 V
